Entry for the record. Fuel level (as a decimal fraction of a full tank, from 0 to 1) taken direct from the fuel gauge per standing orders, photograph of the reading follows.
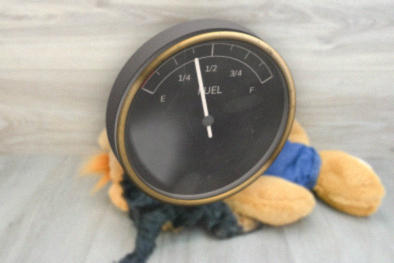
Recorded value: 0.375
